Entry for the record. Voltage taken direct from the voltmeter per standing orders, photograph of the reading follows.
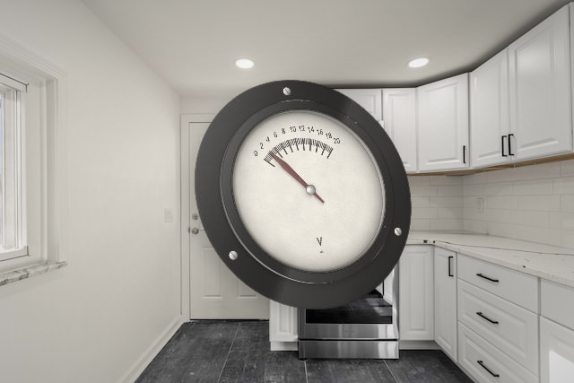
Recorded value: 2 V
